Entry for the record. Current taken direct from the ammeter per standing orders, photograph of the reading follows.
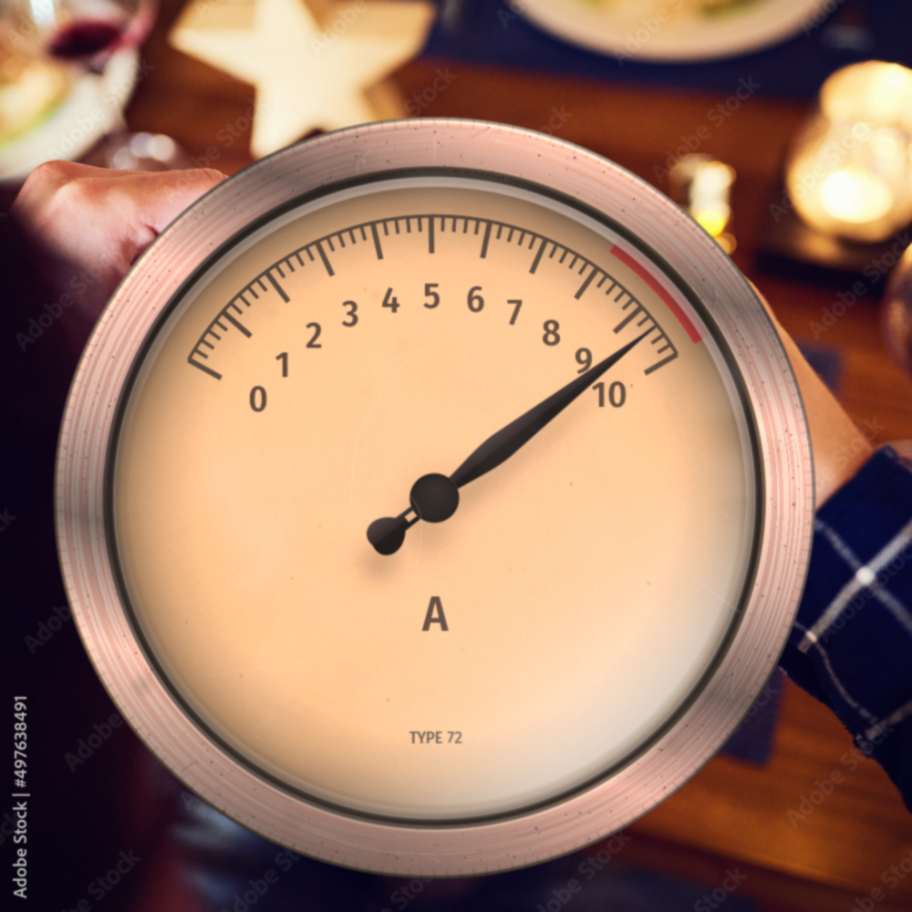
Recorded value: 9.4 A
